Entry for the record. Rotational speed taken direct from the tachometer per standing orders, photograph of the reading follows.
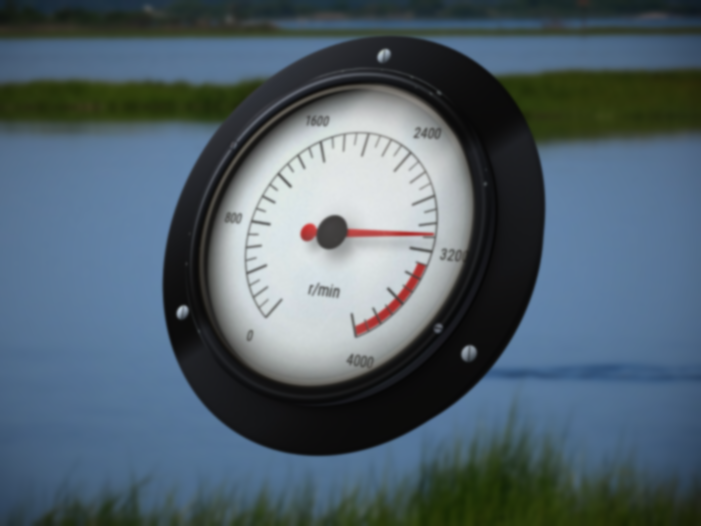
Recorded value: 3100 rpm
